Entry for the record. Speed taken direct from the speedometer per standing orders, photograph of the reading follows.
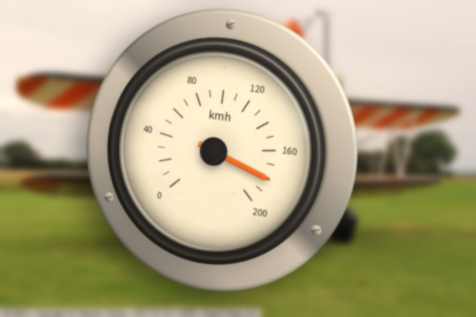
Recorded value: 180 km/h
